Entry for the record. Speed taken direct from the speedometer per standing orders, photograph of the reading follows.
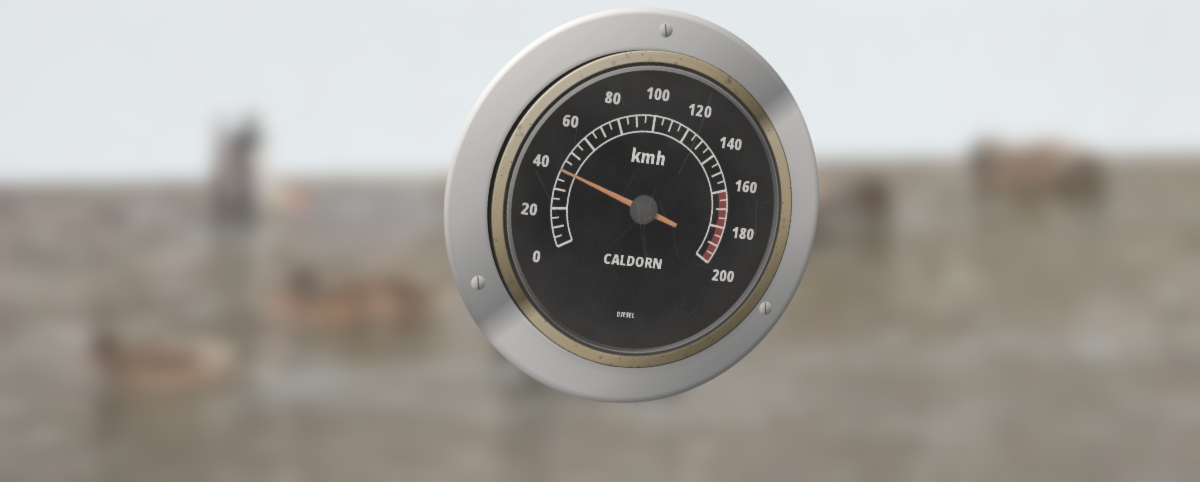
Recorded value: 40 km/h
